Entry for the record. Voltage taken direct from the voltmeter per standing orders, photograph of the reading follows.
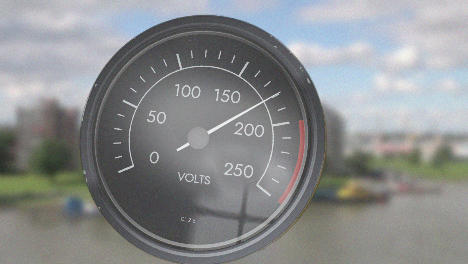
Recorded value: 180 V
